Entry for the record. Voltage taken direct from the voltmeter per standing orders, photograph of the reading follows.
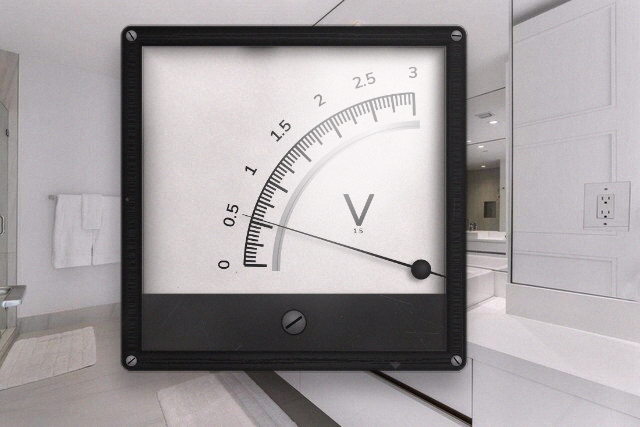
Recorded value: 0.55 V
